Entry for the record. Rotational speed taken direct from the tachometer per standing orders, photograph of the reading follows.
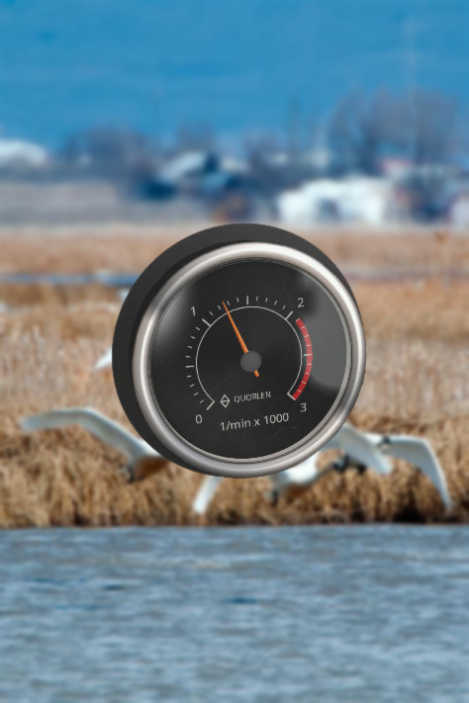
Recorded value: 1250 rpm
